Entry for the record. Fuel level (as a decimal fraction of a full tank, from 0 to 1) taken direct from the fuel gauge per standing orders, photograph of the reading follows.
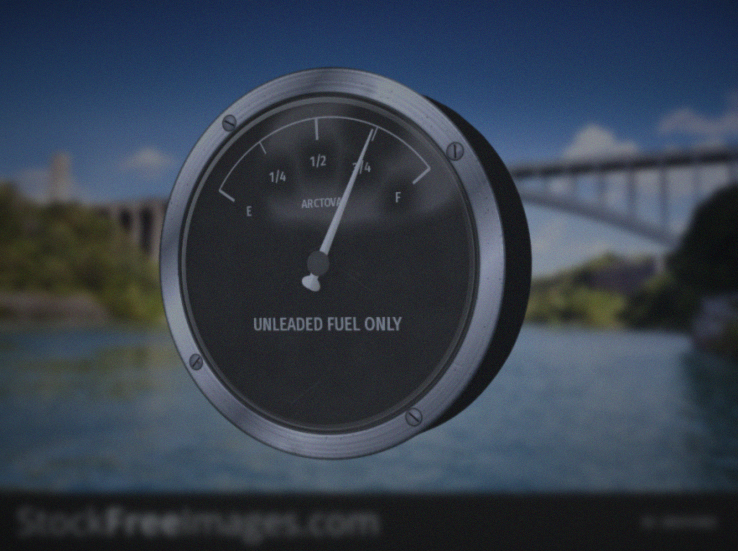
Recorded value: 0.75
